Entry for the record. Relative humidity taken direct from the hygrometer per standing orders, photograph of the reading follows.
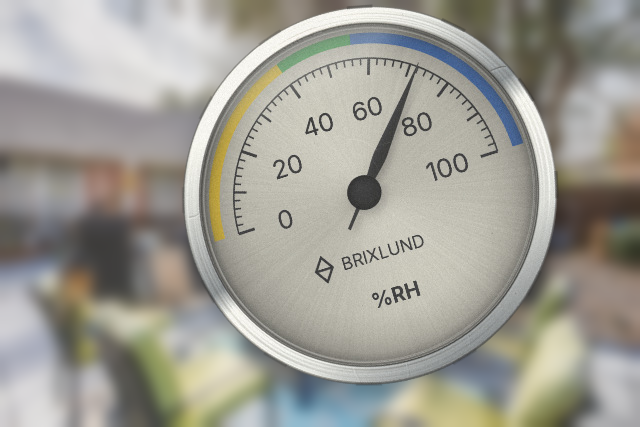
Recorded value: 72 %
